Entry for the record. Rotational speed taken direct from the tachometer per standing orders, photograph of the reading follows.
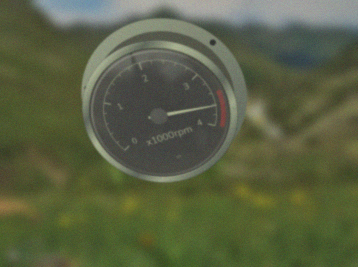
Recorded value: 3600 rpm
